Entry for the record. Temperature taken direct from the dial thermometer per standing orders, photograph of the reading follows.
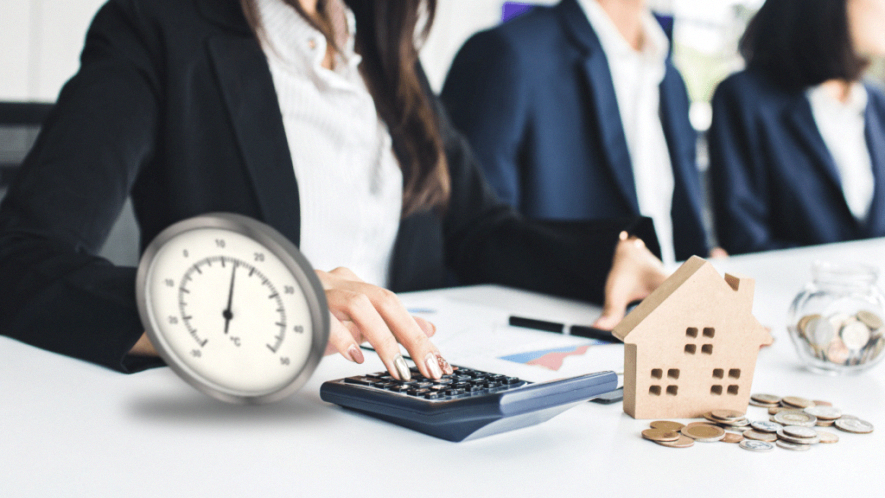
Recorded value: 15 °C
